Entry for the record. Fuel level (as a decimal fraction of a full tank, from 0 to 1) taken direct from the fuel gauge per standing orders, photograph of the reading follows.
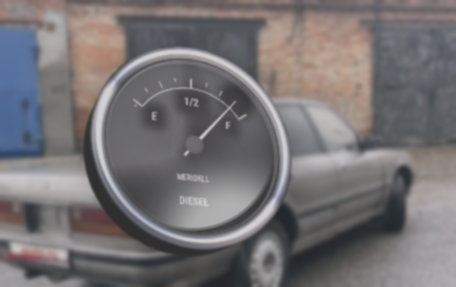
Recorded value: 0.875
